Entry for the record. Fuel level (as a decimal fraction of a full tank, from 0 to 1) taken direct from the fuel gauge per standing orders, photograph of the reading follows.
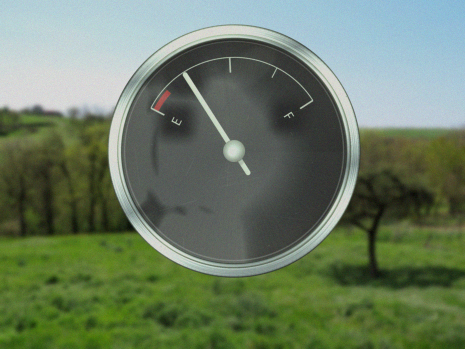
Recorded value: 0.25
